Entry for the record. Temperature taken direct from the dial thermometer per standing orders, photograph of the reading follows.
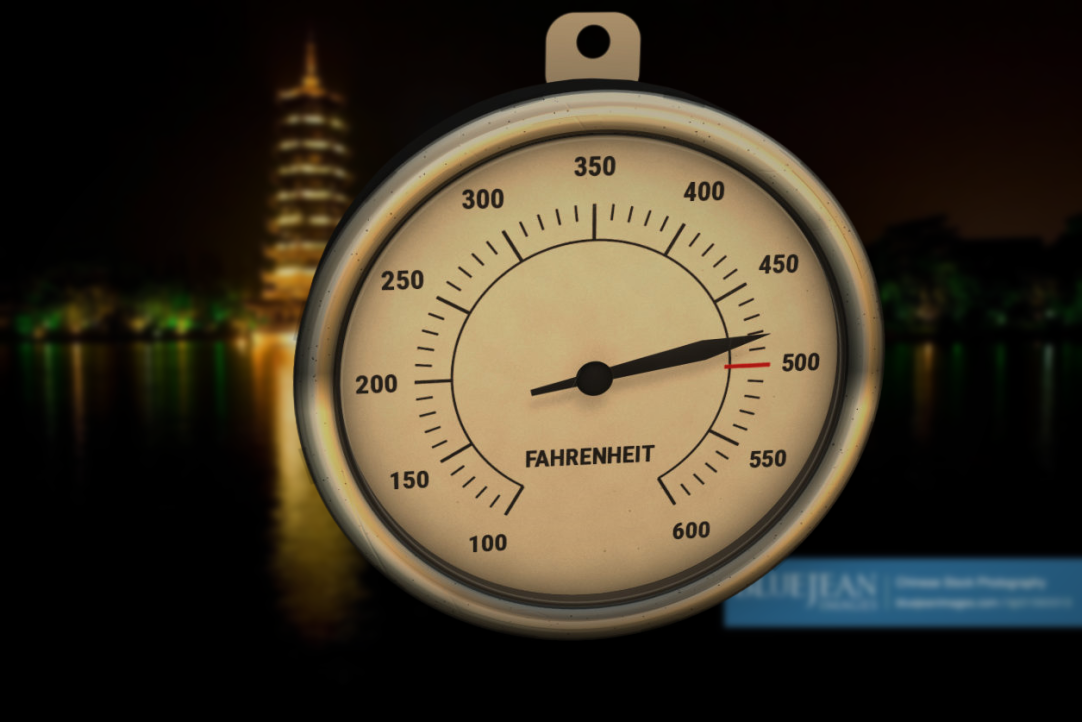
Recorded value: 480 °F
